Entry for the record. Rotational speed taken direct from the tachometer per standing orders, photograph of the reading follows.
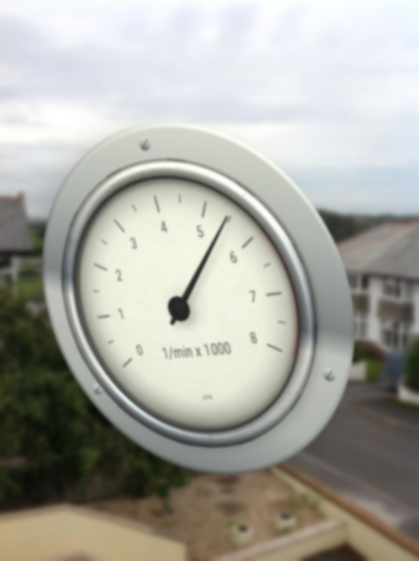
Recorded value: 5500 rpm
